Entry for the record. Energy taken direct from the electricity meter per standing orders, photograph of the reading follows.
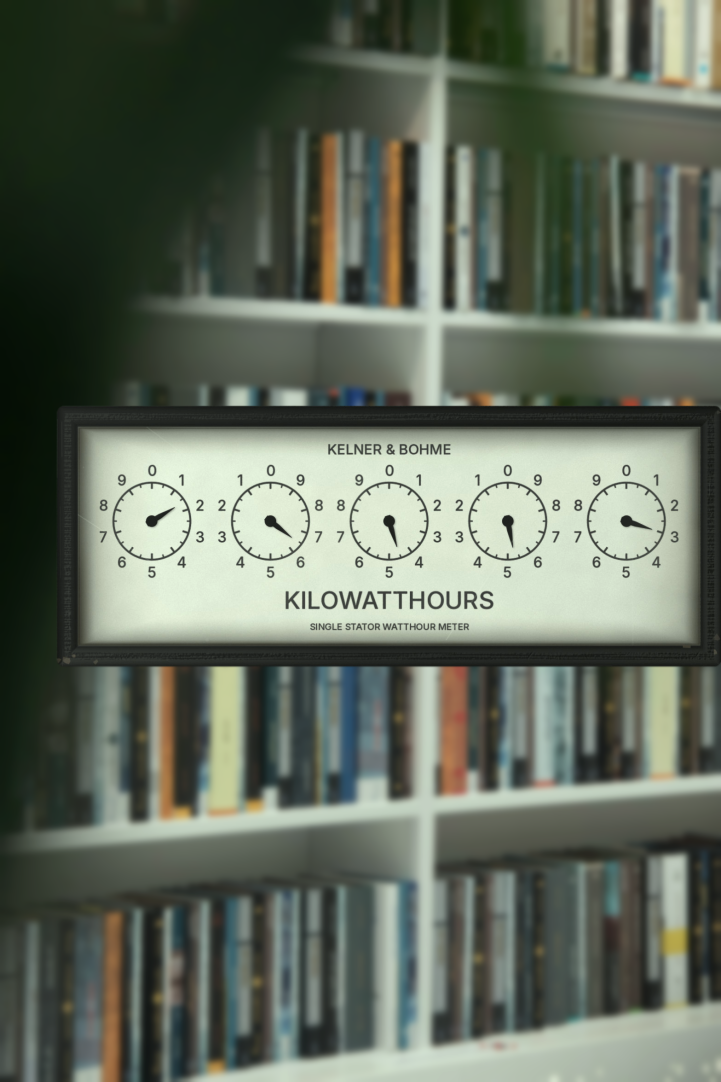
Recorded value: 16453 kWh
